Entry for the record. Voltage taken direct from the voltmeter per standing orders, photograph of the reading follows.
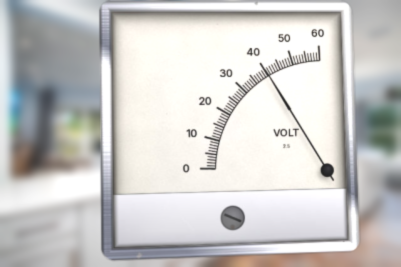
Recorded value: 40 V
